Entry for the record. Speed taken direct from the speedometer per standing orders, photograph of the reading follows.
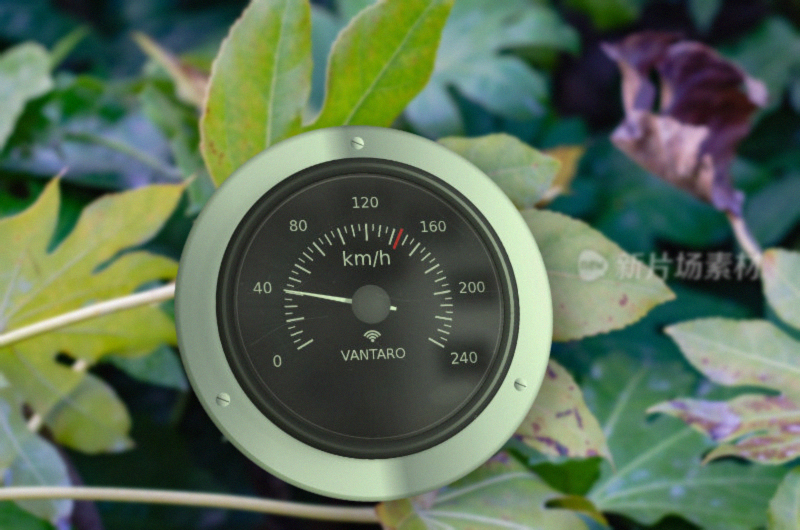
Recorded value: 40 km/h
